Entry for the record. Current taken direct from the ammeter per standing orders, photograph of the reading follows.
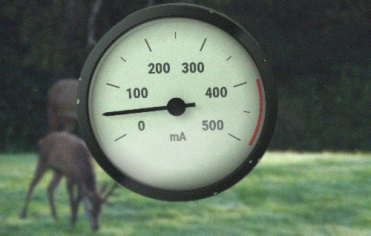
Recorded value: 50 mA
